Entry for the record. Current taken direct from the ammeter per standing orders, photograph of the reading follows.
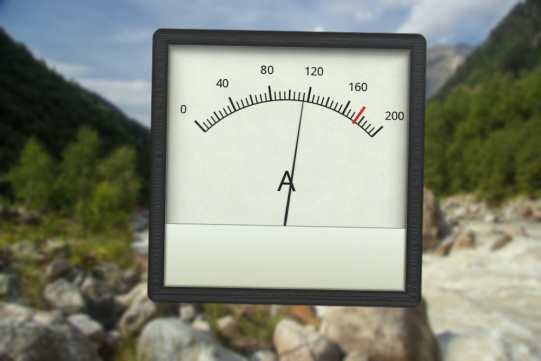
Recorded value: 115 A
